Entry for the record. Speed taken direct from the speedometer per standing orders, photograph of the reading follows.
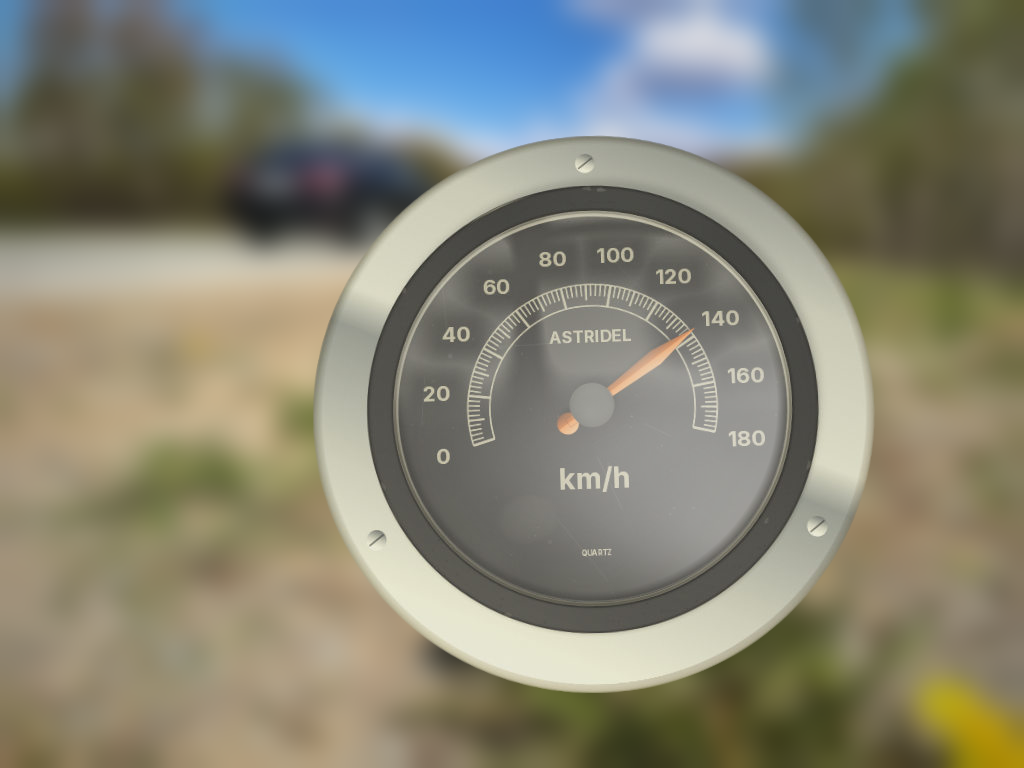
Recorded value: 138 km/h
